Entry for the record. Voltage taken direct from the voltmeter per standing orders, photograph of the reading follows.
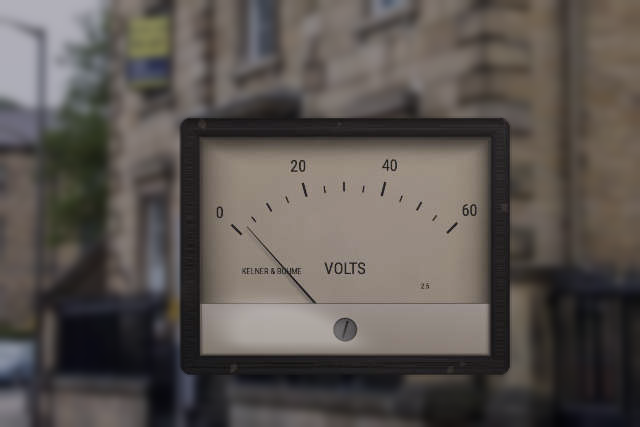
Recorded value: 2.5 V
